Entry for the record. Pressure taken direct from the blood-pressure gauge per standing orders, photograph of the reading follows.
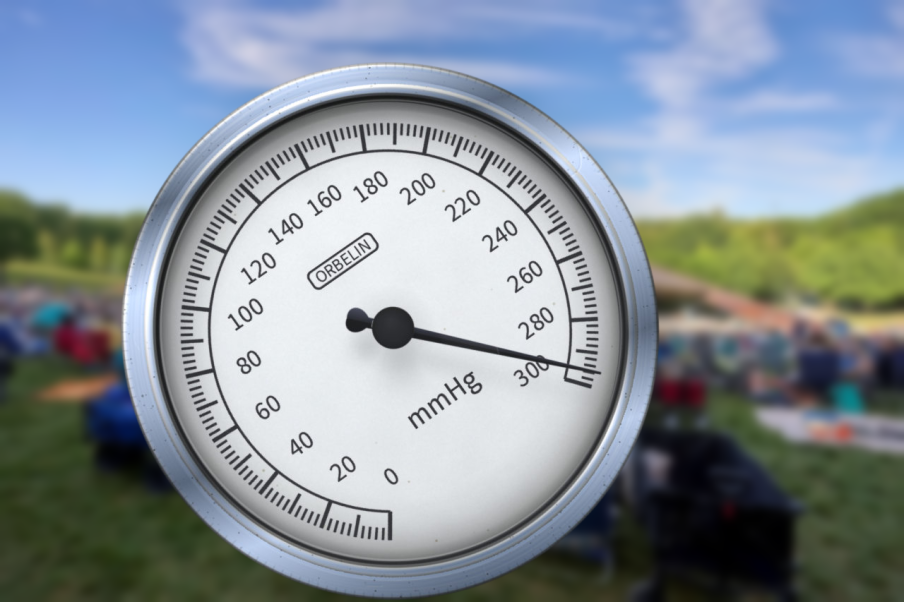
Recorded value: 296 mmHg
